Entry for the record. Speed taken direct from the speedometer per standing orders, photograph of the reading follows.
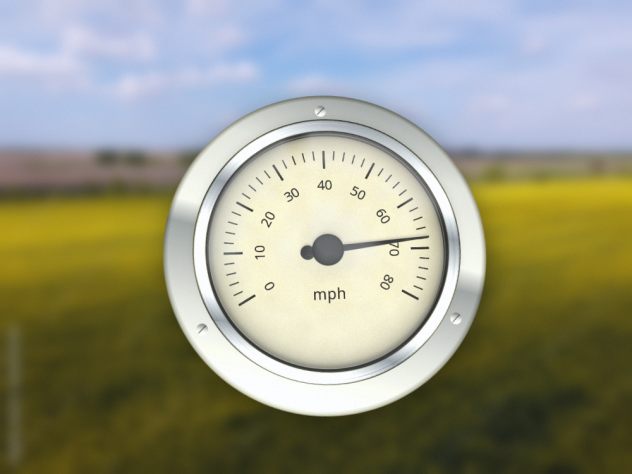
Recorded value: 68 mph
